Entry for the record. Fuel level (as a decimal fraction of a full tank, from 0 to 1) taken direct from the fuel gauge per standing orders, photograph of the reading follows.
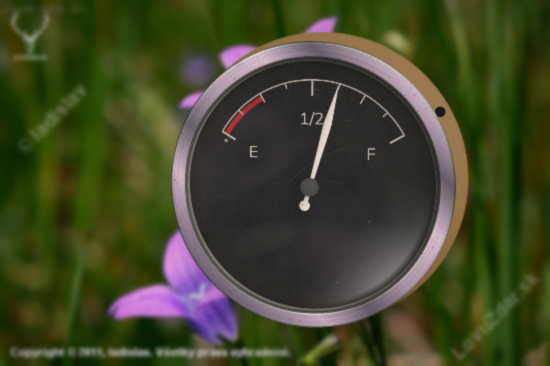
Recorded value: 0.625
